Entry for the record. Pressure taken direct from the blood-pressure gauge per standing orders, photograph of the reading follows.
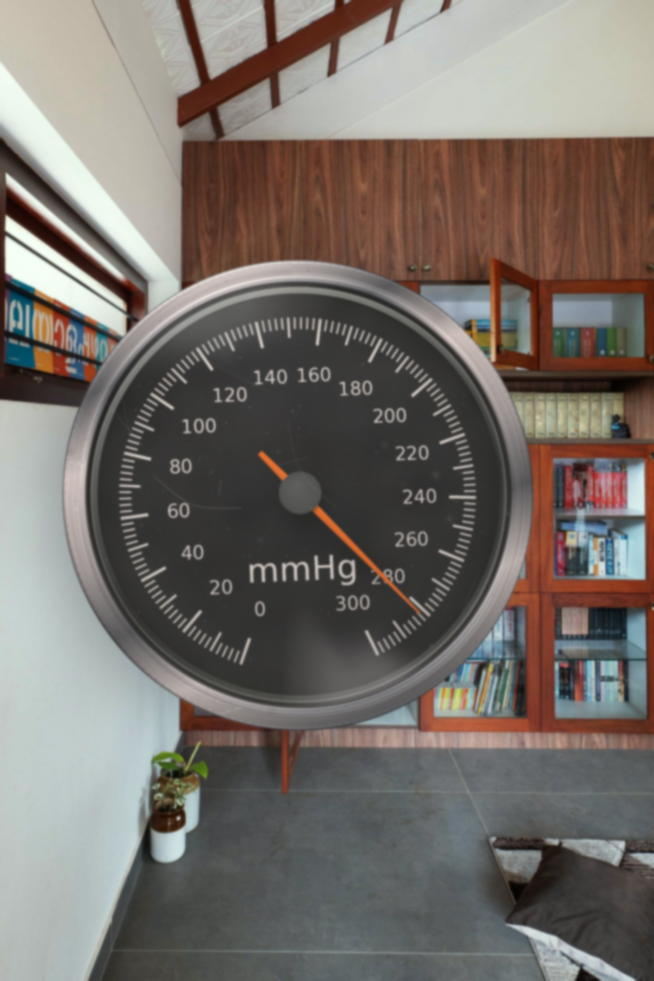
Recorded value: 282 mmHg
